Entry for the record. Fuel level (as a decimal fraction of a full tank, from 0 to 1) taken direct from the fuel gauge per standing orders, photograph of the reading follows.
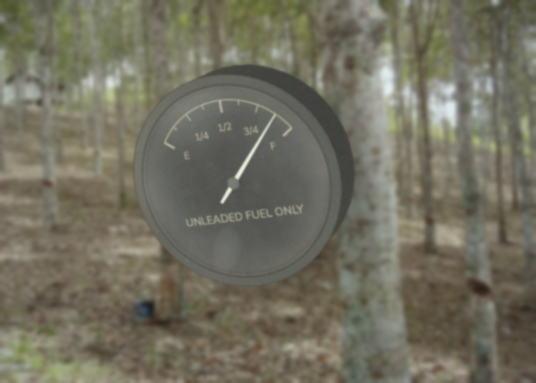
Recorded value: 0.875
